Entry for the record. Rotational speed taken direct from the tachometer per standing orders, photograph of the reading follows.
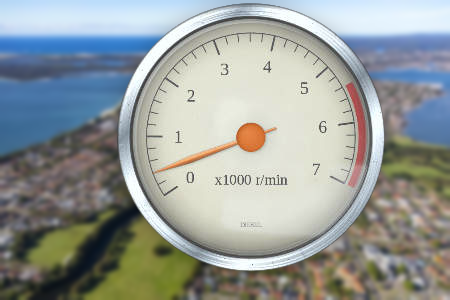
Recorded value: 400 rpm
